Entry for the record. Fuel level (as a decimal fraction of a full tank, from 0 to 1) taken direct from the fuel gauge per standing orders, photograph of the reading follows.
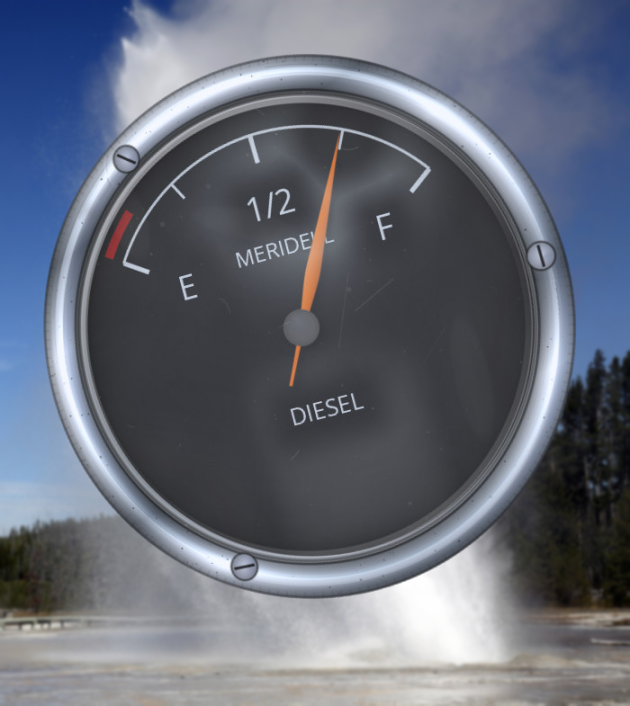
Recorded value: 0.75
